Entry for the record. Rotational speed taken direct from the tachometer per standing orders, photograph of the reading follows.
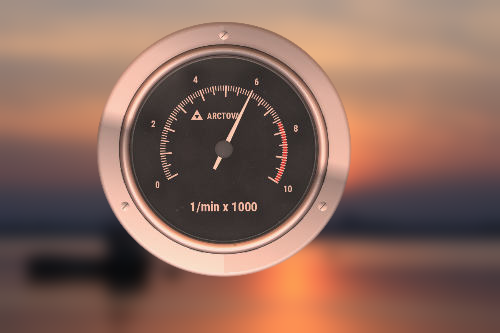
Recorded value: 6000 rpm
